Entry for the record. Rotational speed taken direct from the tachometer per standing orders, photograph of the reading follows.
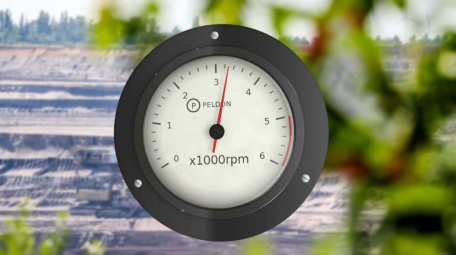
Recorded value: 3300 rpm
